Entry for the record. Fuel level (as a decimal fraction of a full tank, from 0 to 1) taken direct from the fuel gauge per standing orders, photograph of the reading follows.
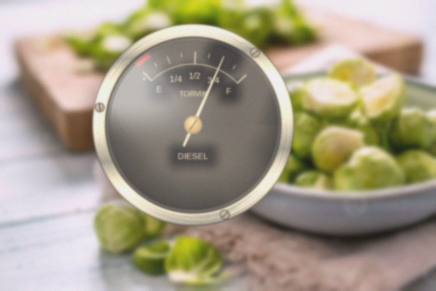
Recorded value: 0.75
